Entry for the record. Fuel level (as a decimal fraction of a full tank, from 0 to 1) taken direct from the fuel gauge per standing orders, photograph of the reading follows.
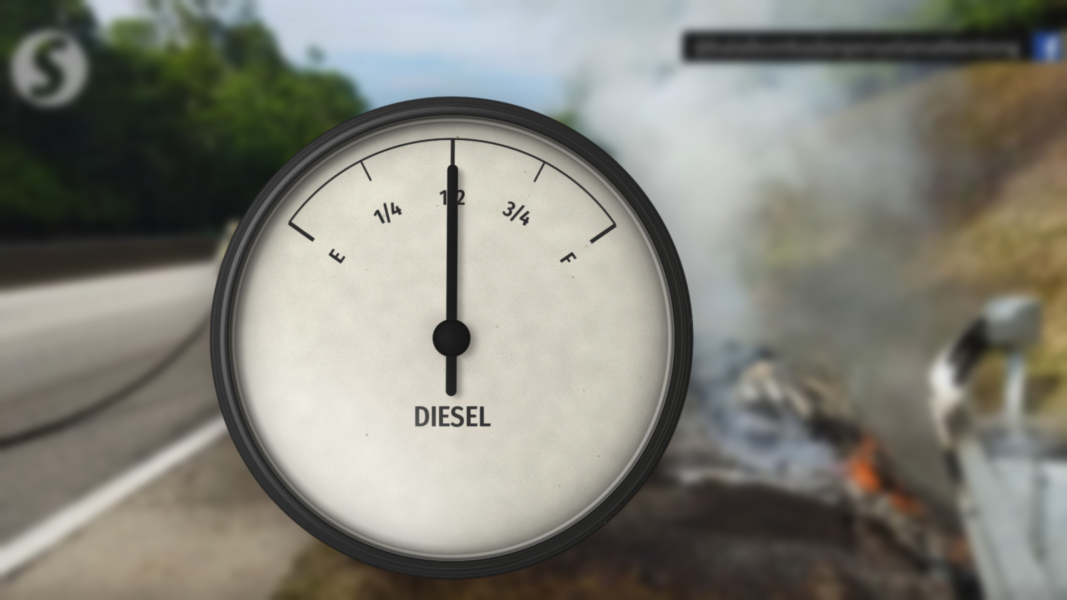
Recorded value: 0.5
